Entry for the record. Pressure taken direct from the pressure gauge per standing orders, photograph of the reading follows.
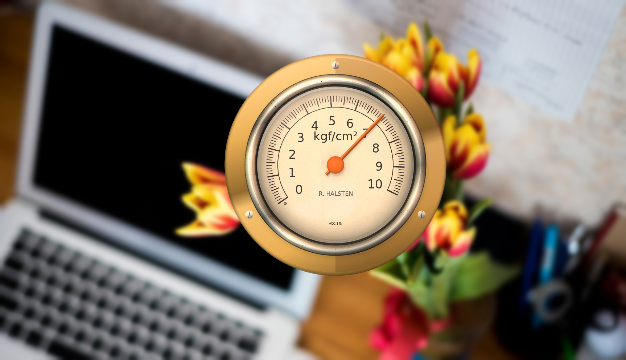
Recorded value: 7 kg/cm²
